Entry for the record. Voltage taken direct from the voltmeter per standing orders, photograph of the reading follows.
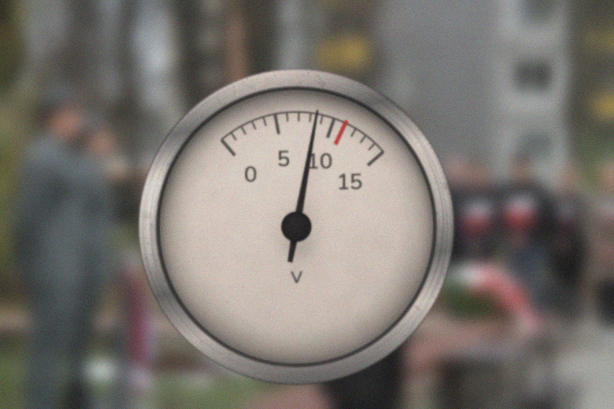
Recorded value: 8.5 V
